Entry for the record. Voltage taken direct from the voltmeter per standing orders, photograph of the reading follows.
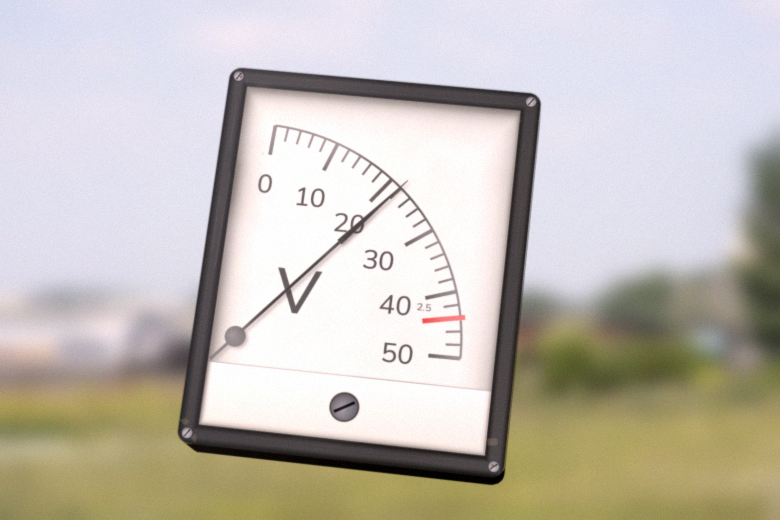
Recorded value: 22 V
